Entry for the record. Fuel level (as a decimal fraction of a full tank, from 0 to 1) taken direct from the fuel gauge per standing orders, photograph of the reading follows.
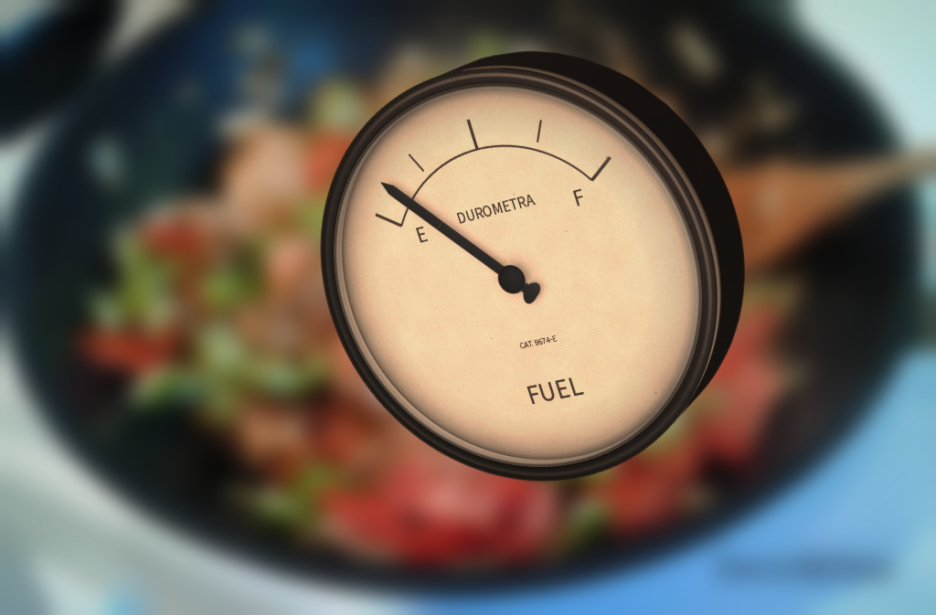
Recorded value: 0.125
